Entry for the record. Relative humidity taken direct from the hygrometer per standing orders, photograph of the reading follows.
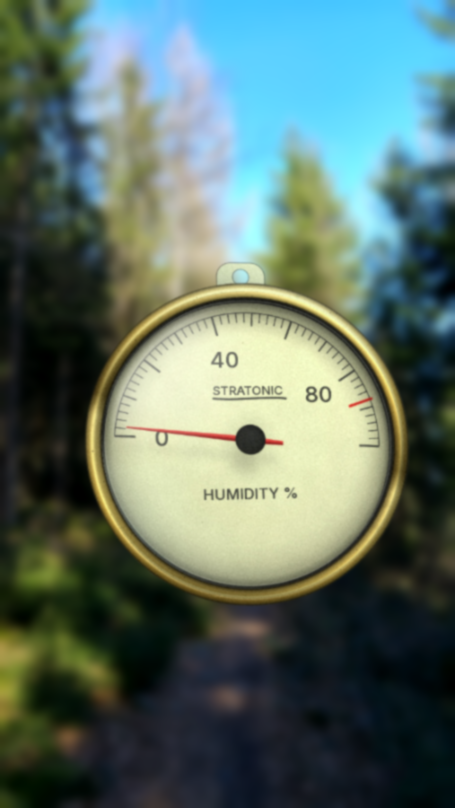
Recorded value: 2 %
